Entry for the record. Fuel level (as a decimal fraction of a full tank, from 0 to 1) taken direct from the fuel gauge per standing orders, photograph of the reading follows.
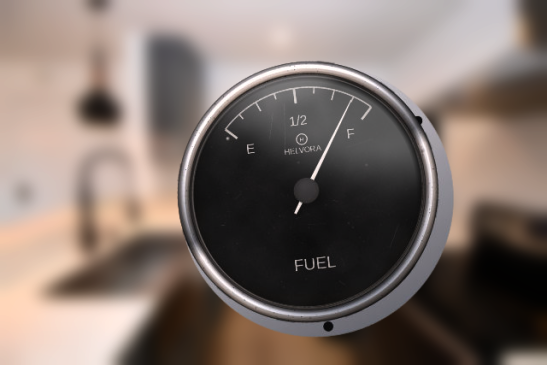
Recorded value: 0.875
